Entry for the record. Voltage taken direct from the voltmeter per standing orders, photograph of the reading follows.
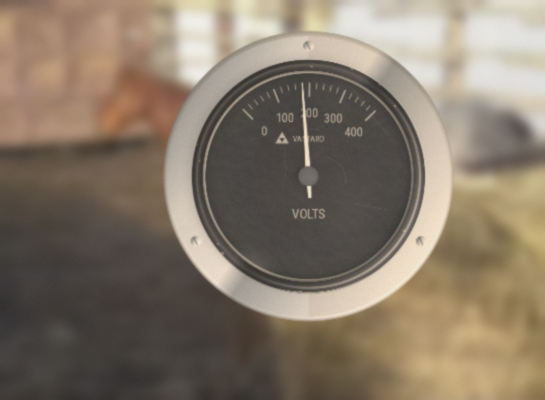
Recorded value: 180 V
